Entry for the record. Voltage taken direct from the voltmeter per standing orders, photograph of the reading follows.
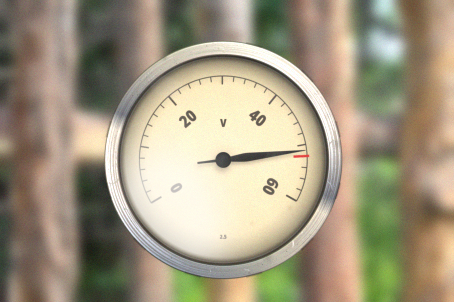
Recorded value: 51 V
